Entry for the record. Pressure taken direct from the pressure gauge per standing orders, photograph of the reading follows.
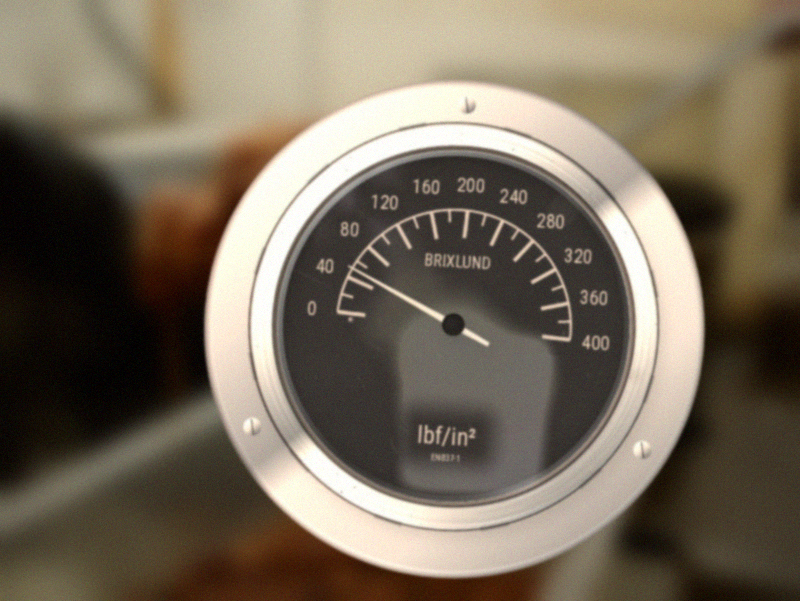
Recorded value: 50 psi
